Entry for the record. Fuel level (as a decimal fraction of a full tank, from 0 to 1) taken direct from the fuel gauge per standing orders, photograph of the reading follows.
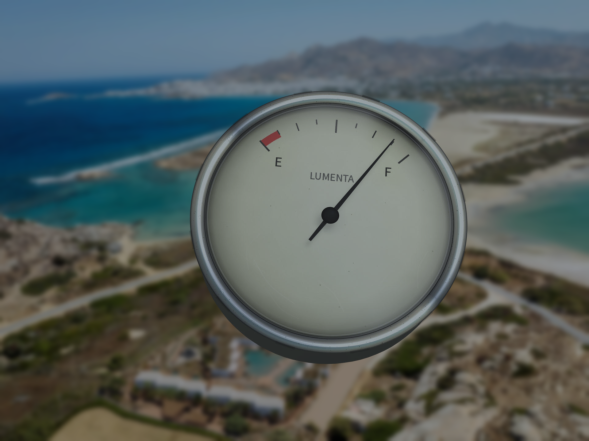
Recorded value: 0.875
